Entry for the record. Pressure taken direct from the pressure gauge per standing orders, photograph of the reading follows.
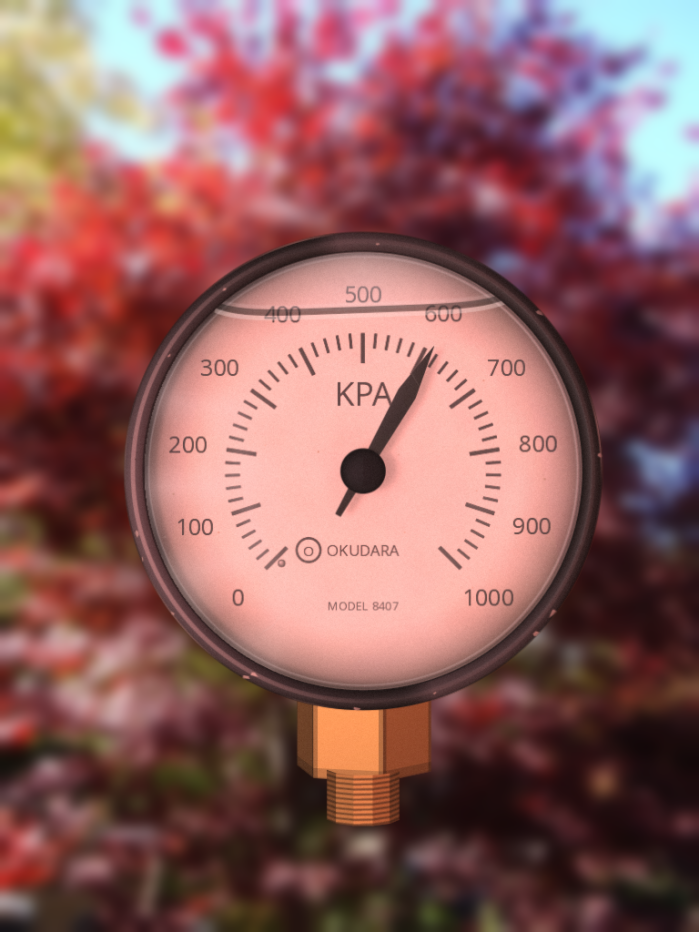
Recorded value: 610 kPa
